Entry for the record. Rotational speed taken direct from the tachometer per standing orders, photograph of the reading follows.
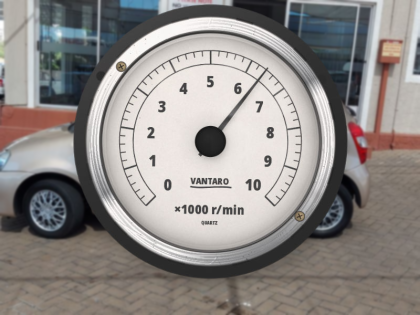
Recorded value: 6400 rpm
